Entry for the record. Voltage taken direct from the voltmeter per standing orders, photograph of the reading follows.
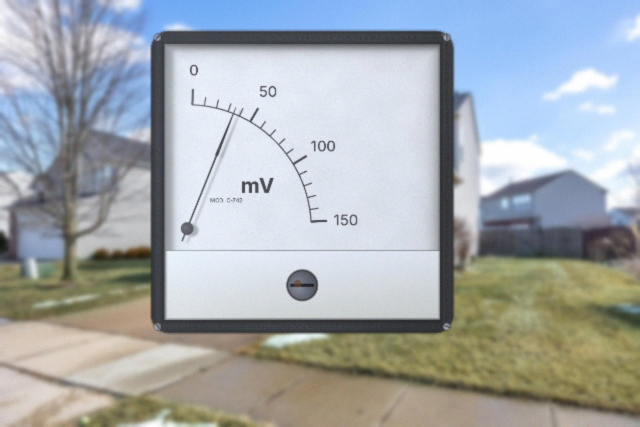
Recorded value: 35 mV
